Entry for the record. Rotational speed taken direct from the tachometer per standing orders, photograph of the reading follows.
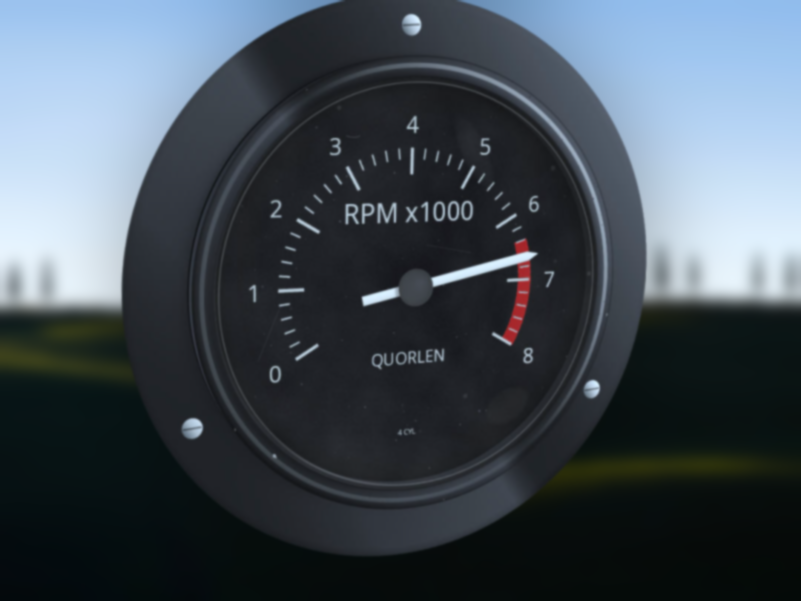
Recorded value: 6600 rpm
